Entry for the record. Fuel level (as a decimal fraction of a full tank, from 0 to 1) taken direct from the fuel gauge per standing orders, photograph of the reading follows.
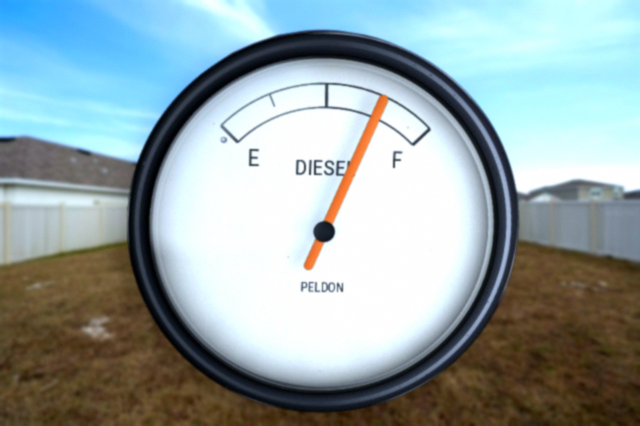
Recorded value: 0.75
